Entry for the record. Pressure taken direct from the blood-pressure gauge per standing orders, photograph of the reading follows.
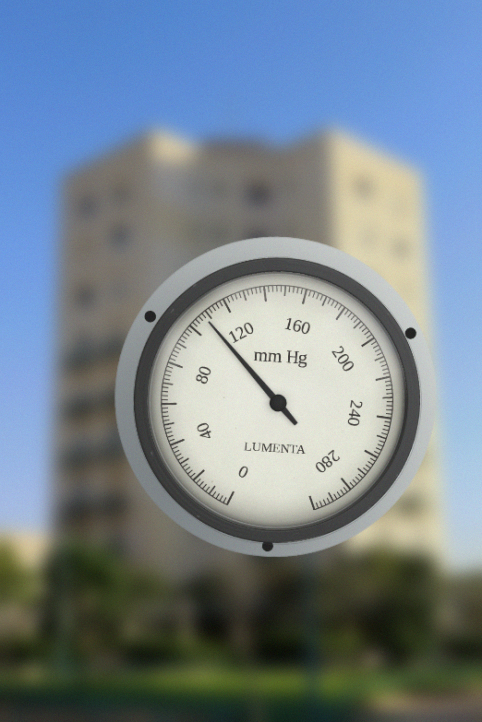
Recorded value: 108 mmHg
